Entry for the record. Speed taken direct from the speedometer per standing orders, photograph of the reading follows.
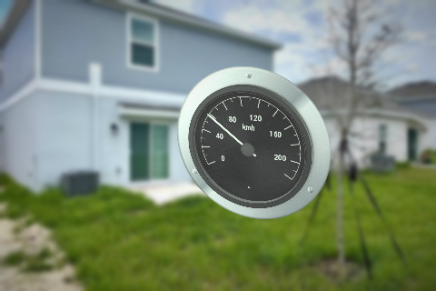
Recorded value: 60 km/h
